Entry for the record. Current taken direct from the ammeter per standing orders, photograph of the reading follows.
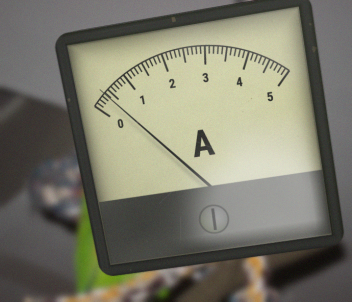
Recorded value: 0.4 A
